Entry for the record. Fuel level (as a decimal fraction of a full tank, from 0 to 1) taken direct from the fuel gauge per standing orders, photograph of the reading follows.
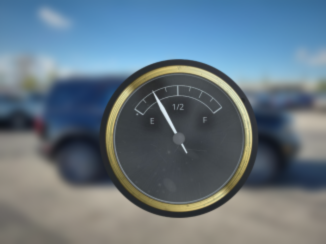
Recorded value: 0.25
